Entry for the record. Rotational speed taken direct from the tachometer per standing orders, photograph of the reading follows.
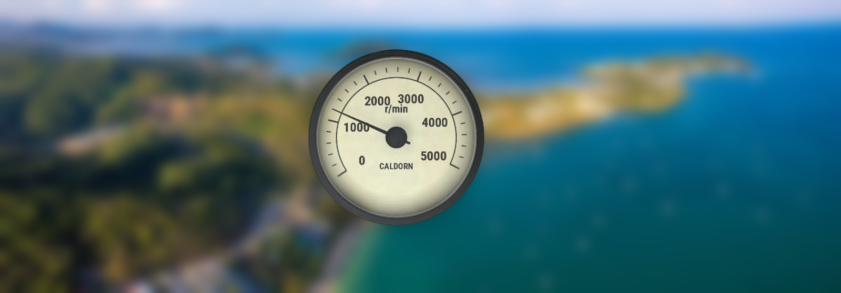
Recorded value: 1200 rpm
